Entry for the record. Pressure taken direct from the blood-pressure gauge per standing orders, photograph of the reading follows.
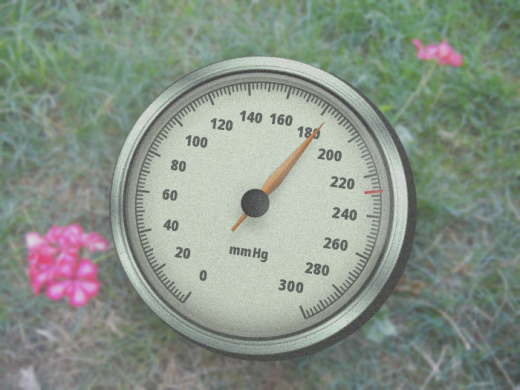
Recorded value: 184 mmHg
